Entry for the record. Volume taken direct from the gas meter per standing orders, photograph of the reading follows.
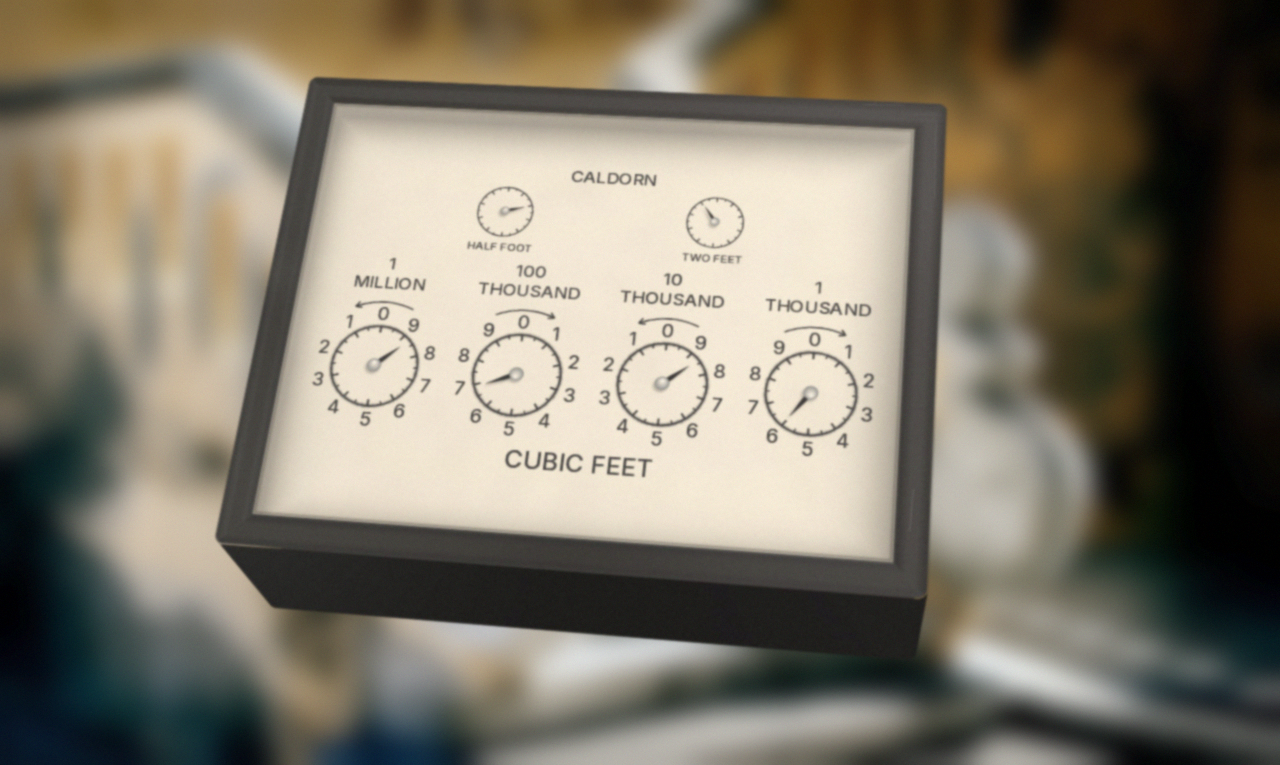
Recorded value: 868600 ft³
